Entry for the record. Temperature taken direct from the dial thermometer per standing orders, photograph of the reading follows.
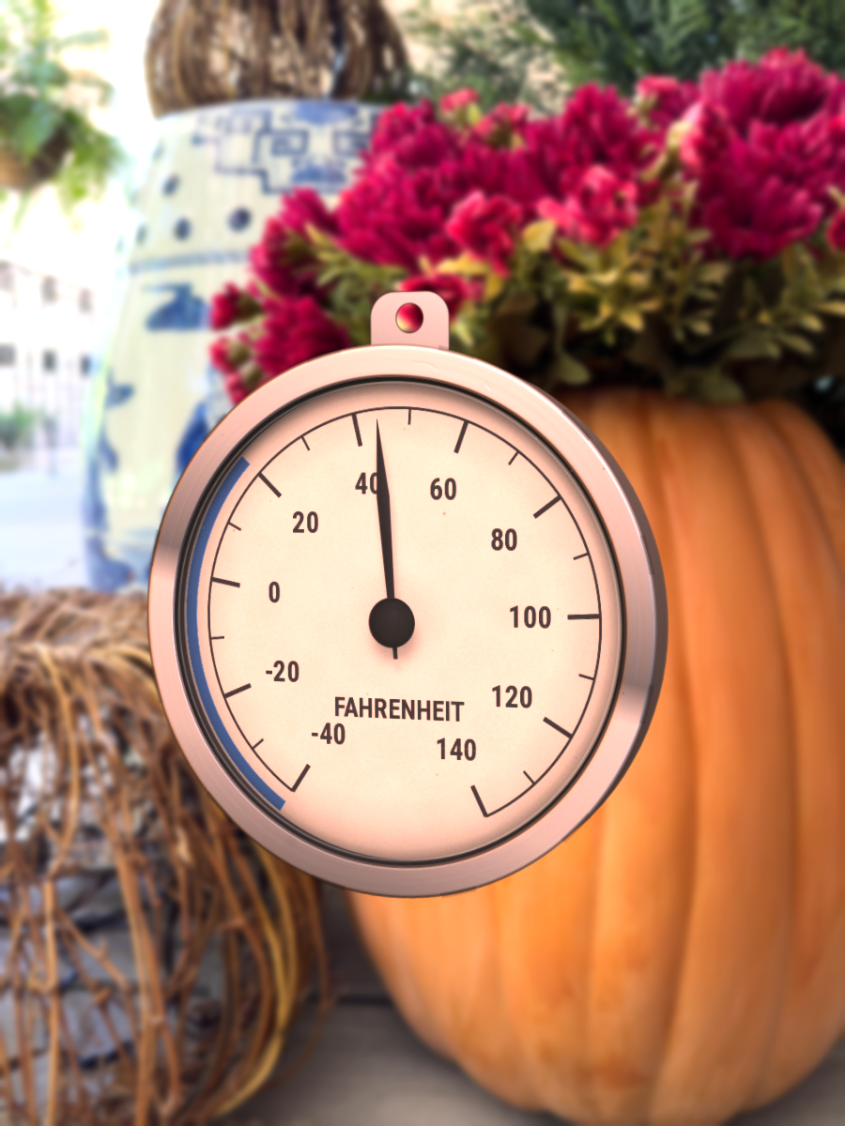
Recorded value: 45 °F
